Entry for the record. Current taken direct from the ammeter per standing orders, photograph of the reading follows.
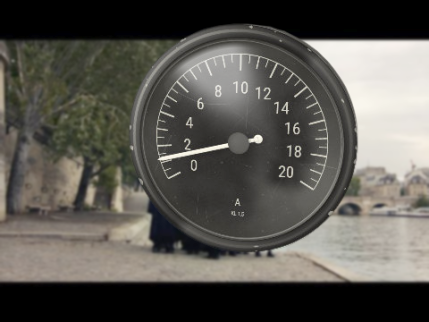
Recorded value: 1.25 A
